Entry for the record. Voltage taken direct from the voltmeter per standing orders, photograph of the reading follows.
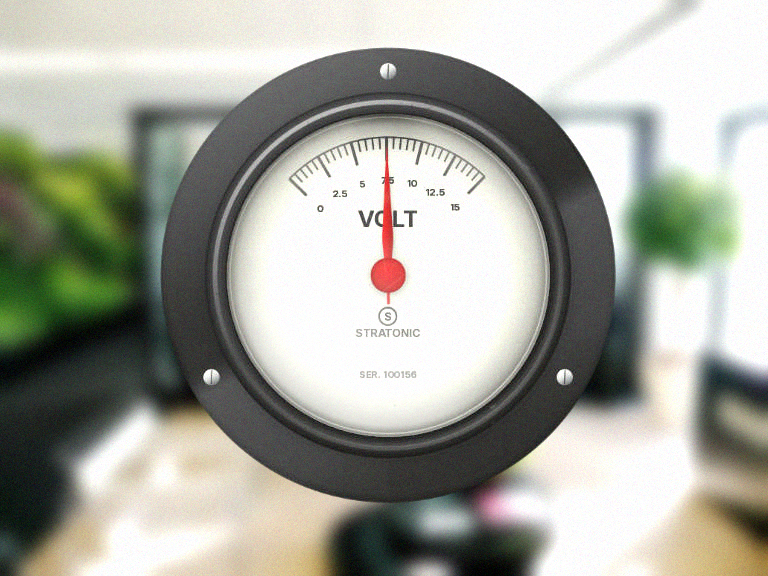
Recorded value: 7.5 V
